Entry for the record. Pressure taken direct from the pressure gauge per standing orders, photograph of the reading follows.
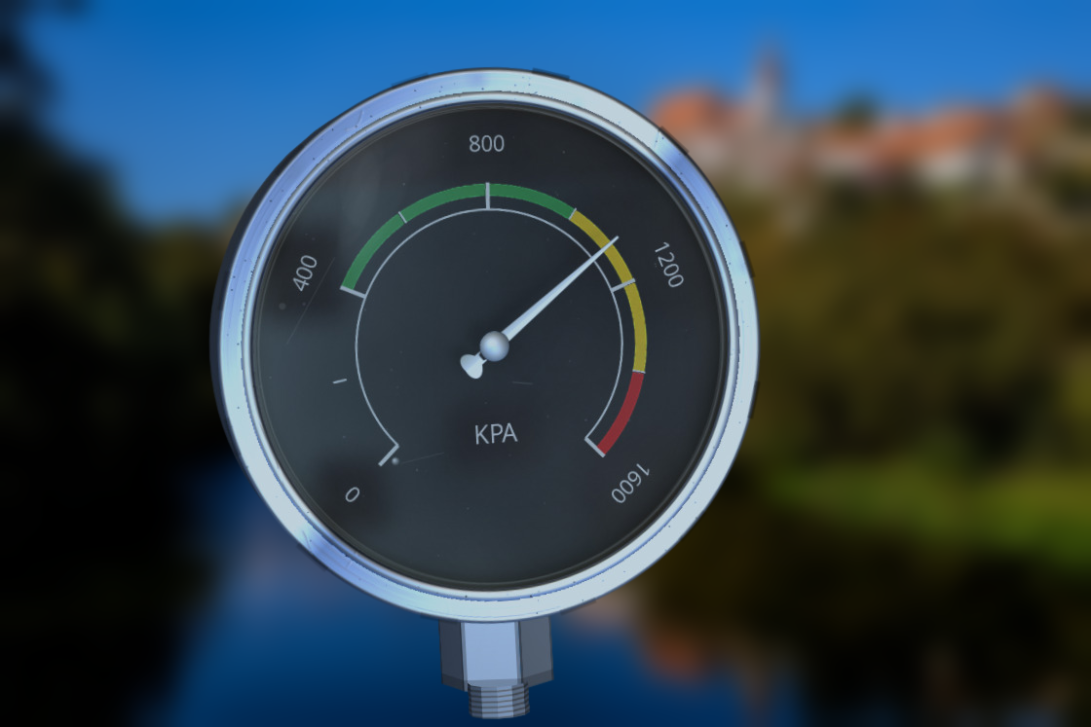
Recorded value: 1100 kPa
